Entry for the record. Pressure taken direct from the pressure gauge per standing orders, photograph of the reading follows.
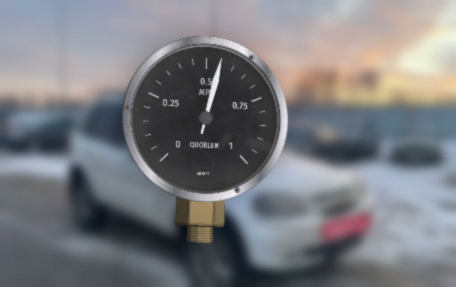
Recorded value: 0.55 MPa
